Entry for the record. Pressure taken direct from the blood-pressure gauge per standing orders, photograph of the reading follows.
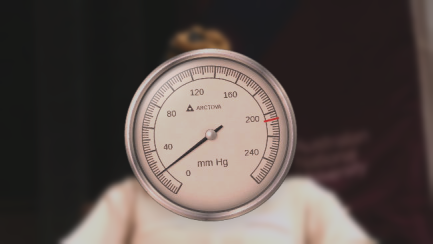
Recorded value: 20 mmHg
